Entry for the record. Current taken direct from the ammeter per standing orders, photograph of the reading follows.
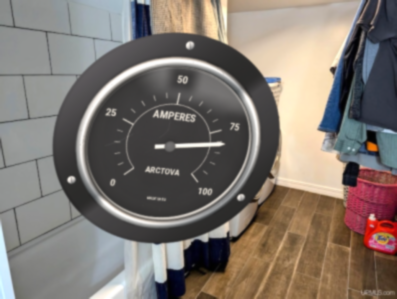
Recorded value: 80 A
